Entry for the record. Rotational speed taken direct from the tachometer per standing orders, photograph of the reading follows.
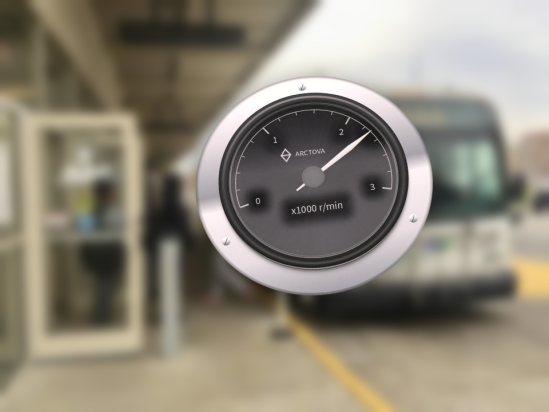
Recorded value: 2300 rpm
